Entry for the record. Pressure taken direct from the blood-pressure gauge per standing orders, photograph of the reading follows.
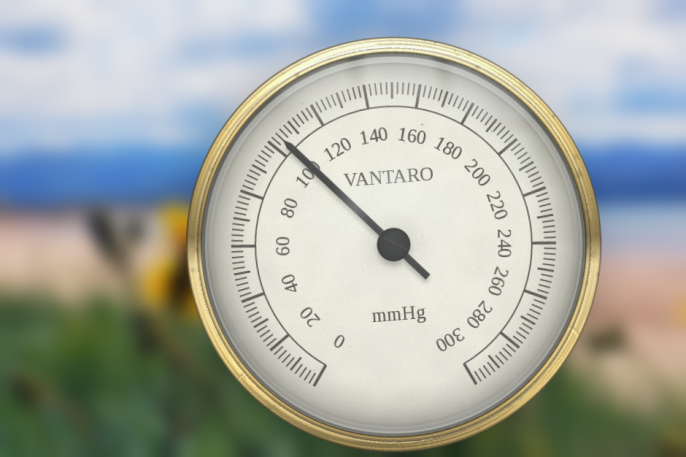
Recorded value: 104 mmHg
